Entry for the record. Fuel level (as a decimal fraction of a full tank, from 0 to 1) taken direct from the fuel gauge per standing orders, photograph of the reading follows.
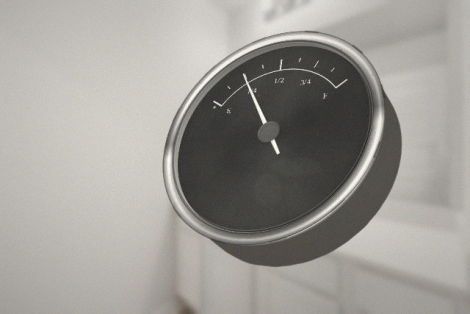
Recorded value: 0.25
